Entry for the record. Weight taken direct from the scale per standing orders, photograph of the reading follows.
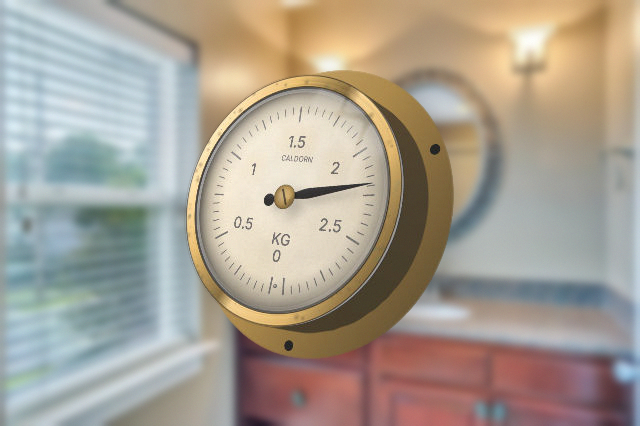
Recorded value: 2.2 kg
